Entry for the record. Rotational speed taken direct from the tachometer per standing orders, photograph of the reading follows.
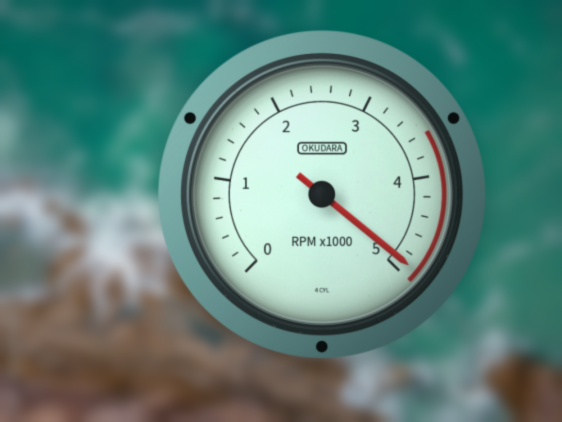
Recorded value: 4900 rpm
